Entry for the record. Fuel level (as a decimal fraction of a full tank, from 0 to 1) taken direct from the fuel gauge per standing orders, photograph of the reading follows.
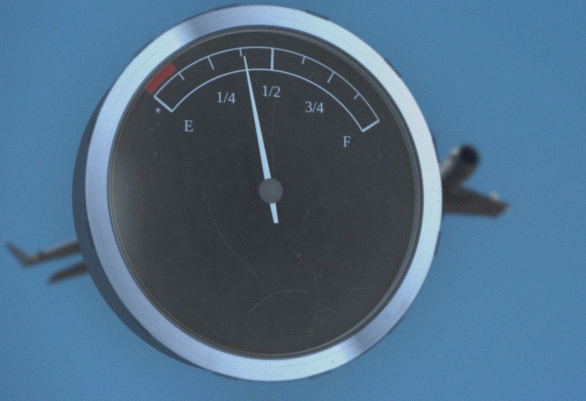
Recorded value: 0.375
